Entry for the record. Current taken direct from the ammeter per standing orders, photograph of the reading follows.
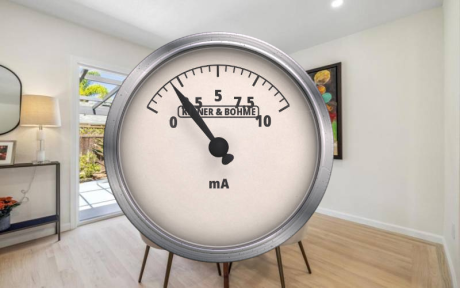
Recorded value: 2 mA
